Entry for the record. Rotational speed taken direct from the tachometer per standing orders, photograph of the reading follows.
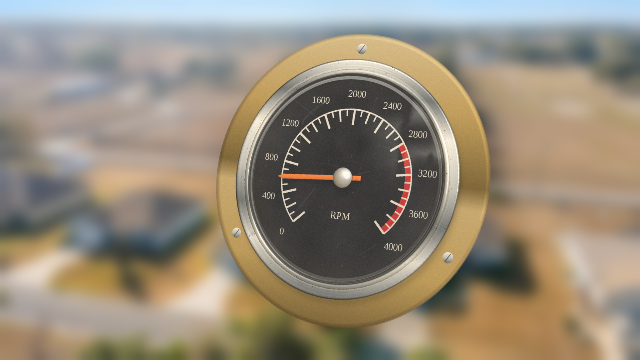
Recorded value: 600 rpm
